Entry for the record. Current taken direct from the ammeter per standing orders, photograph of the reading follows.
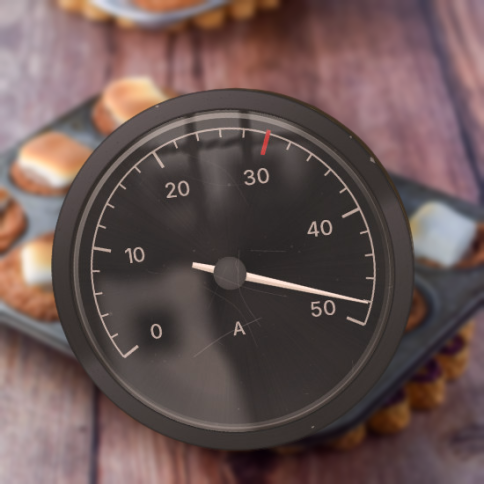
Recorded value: 48 A
